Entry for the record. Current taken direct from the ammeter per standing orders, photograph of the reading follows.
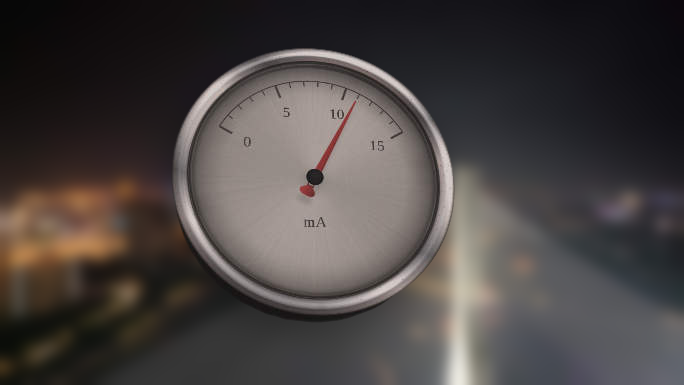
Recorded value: 11 mA
